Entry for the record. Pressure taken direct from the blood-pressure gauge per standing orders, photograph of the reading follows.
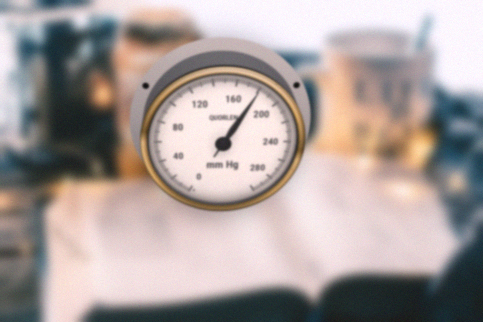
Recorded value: 180 mmHg
